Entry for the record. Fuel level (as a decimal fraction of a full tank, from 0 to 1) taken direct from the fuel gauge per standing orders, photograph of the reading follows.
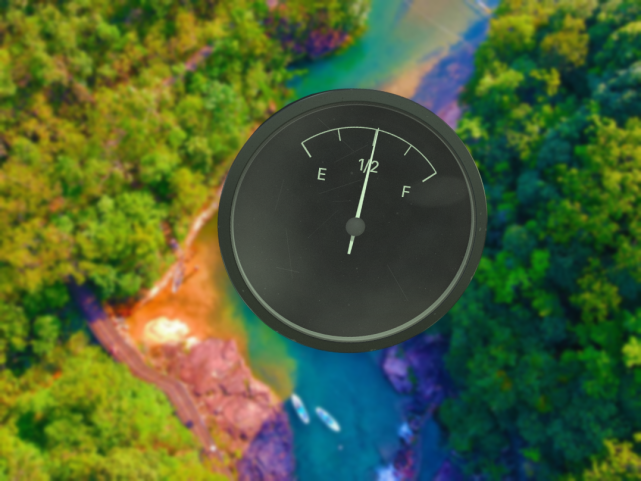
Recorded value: 0.5
